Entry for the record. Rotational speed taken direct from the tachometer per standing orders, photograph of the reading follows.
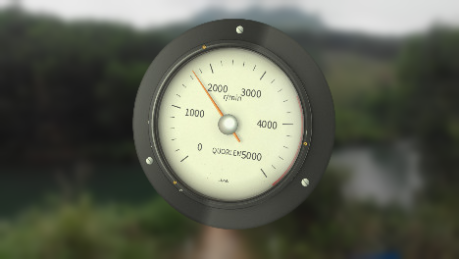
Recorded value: 1700 rpm
